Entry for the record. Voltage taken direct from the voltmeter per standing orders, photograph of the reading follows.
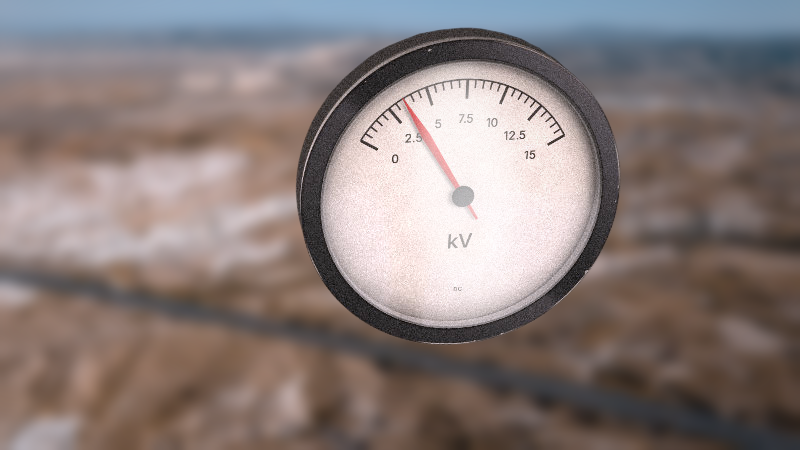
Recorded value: 3.5 kV
